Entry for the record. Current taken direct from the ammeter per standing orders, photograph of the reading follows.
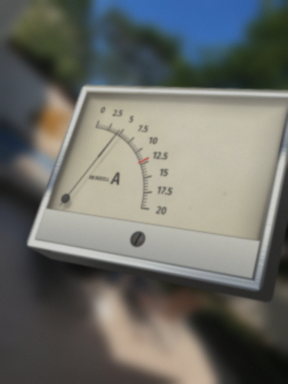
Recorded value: 5 A
